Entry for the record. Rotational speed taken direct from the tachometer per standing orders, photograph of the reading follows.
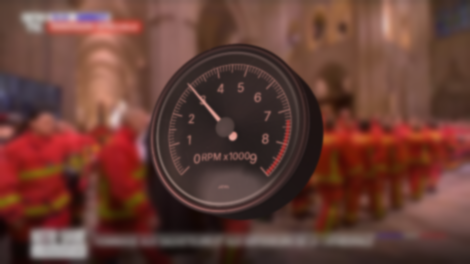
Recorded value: 3000 rpm
